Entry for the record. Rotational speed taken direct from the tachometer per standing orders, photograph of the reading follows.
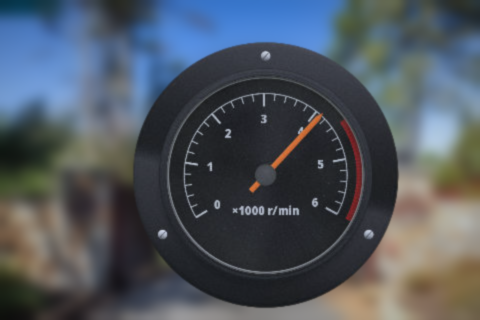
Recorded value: 4100 rpm
